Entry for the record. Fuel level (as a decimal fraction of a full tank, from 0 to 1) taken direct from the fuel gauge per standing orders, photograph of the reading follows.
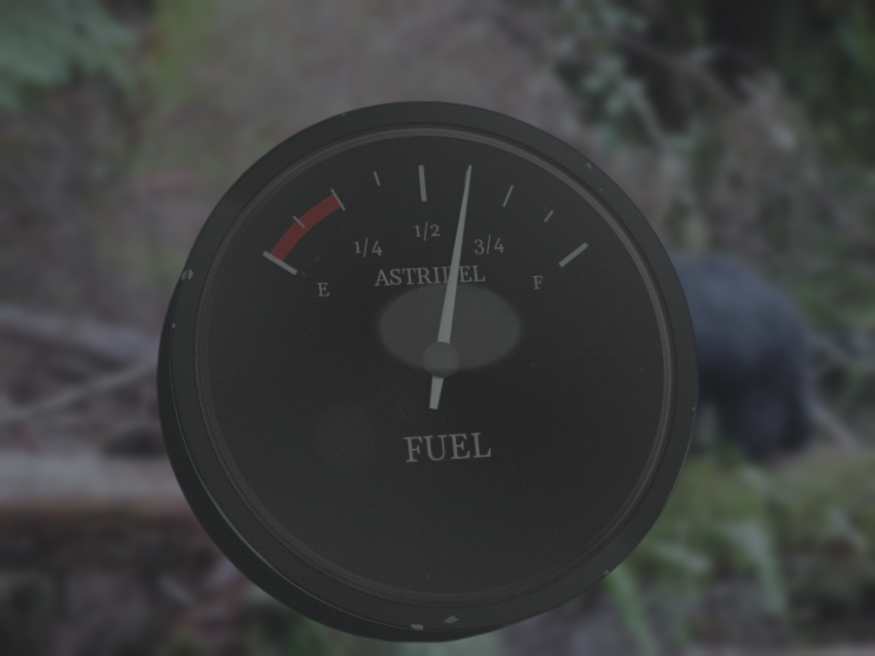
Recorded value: 0.625
